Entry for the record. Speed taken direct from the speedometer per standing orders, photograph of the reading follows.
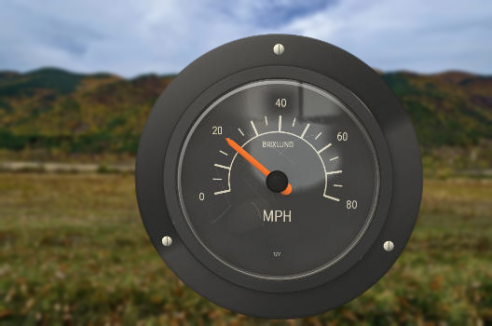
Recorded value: 20 mph
